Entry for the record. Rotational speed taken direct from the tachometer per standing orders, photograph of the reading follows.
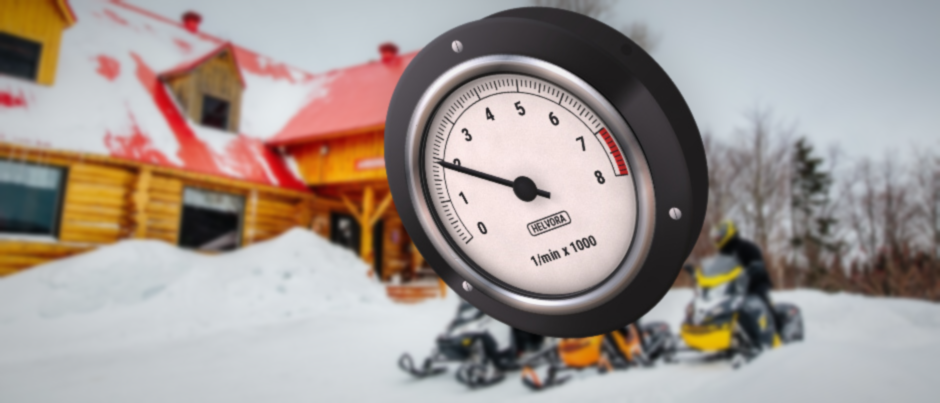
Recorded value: 2000 rpm
